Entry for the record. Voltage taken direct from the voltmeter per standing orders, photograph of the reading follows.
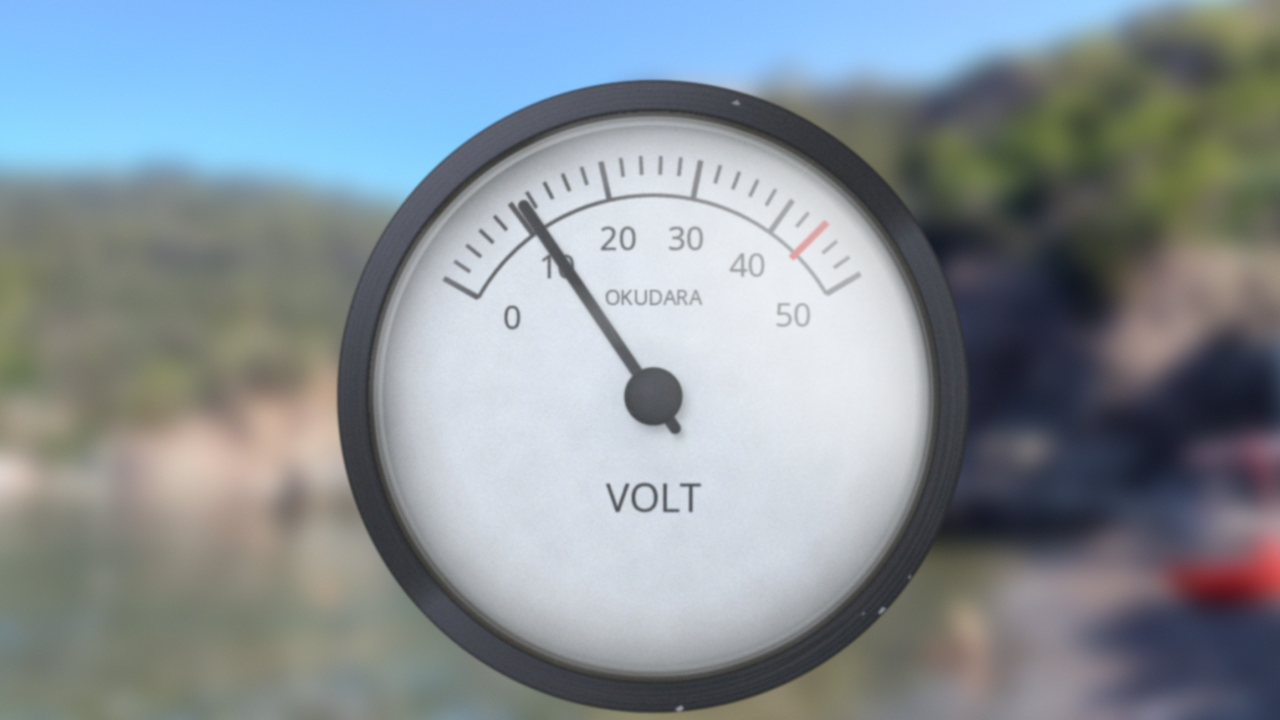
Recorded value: 11 V
